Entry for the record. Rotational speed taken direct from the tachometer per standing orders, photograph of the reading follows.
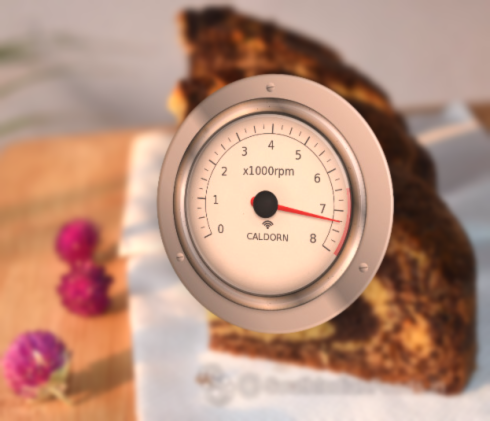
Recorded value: 7250 rpm
